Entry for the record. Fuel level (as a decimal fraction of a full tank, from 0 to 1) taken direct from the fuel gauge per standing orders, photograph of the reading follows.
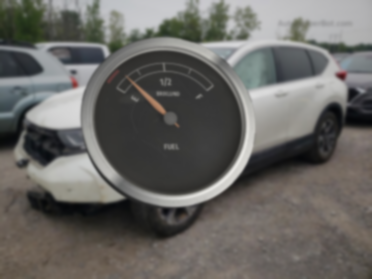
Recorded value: 0.125
